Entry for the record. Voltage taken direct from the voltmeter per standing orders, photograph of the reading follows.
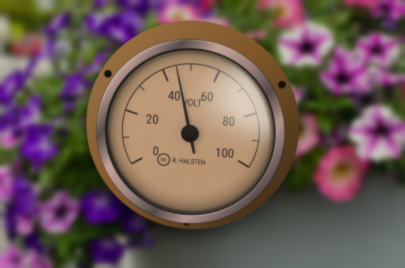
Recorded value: 45 V
